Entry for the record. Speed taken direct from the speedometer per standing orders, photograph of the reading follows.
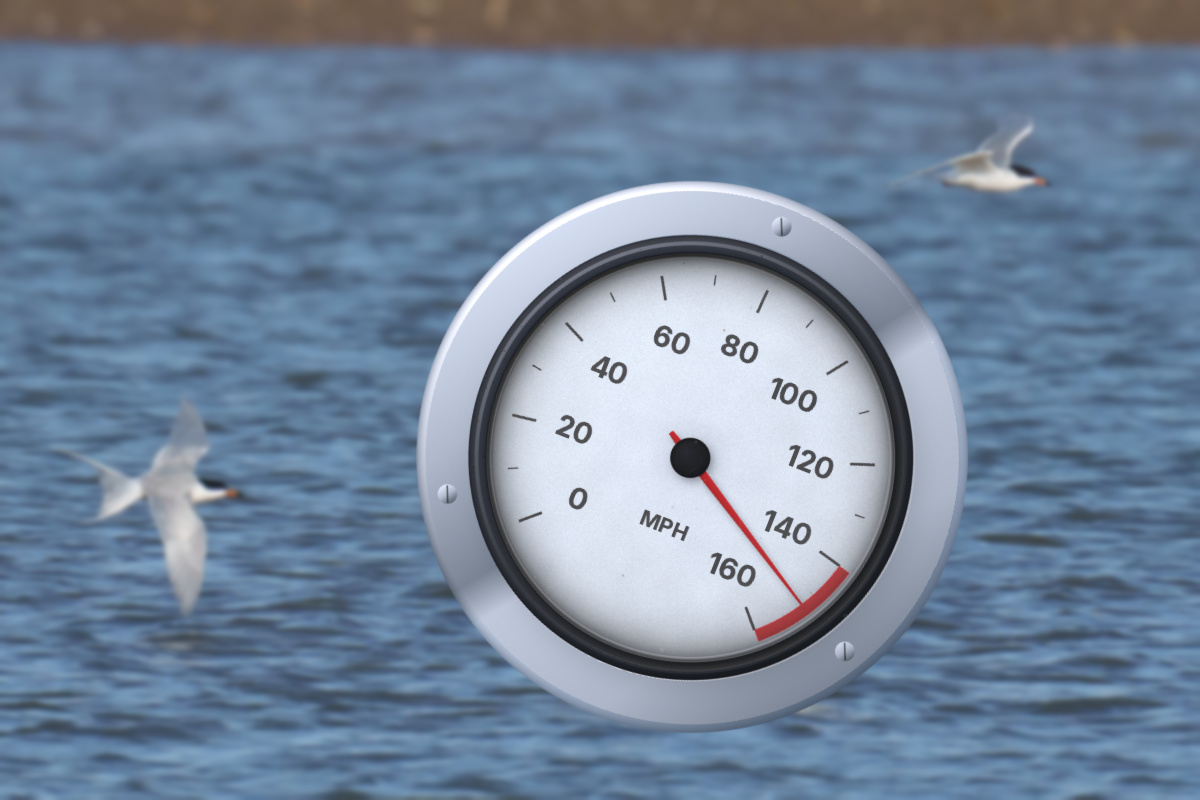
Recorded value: 150 mph
